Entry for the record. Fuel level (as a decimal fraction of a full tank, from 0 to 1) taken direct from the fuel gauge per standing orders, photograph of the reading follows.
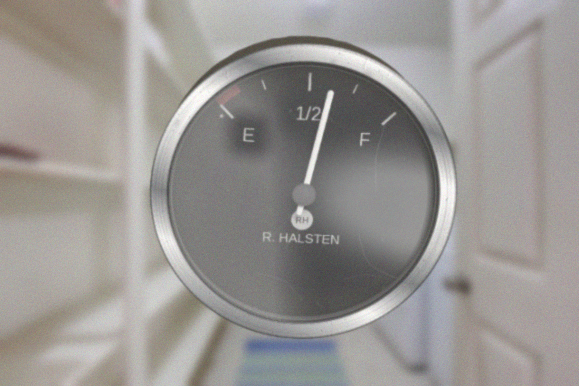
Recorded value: 0.625
